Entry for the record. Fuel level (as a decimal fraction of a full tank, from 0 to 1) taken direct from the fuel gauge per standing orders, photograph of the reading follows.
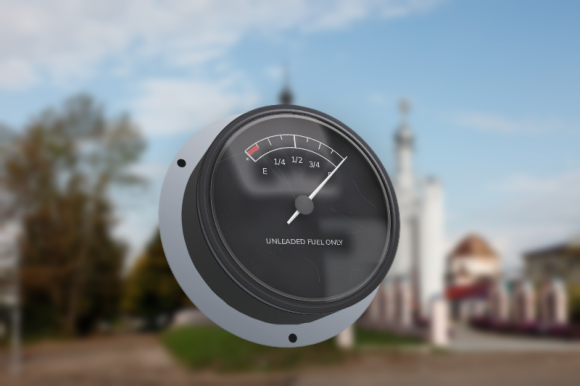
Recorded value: 1
